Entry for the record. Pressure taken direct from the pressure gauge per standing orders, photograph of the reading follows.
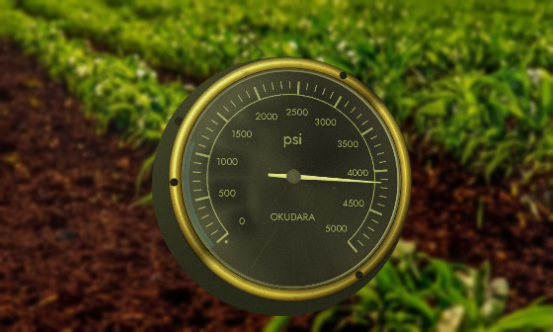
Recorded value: 4150 psi
